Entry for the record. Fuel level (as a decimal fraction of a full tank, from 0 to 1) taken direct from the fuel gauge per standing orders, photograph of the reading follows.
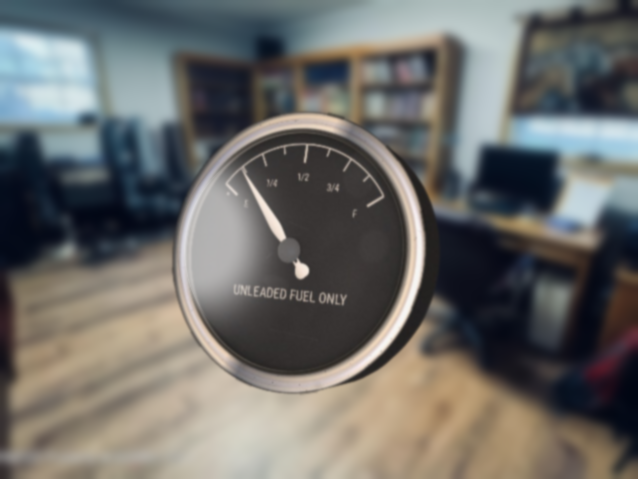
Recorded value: 0.125
